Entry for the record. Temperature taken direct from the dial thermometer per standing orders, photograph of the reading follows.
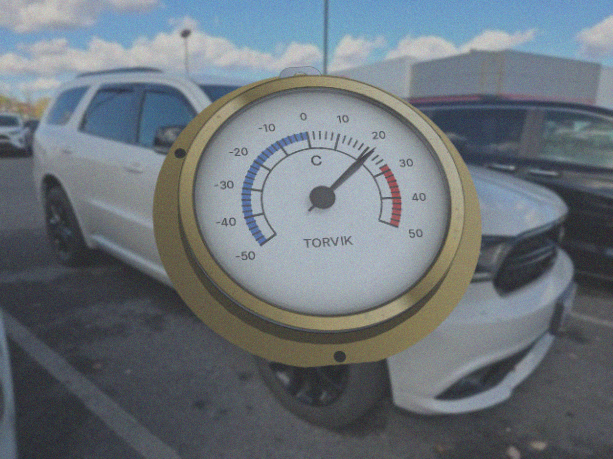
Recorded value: 22 °C
